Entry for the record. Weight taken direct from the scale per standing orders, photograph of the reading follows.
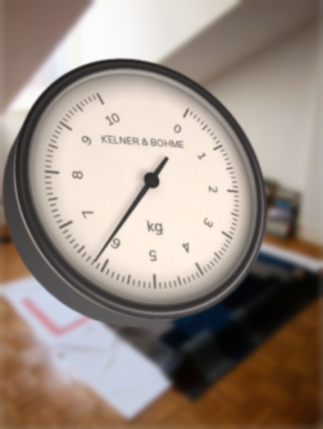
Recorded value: 6.2 kg
